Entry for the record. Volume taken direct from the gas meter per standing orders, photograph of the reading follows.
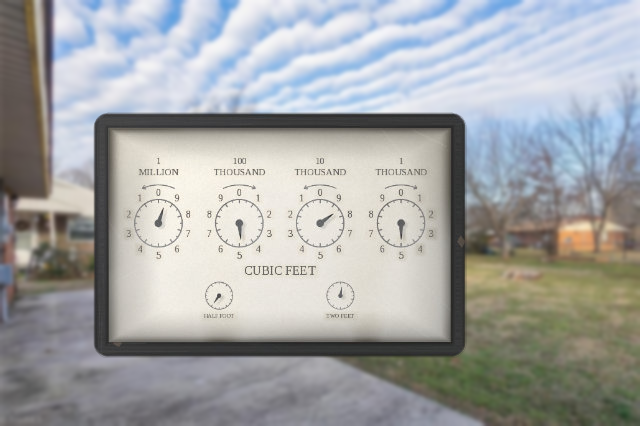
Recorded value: 948500 ft³
